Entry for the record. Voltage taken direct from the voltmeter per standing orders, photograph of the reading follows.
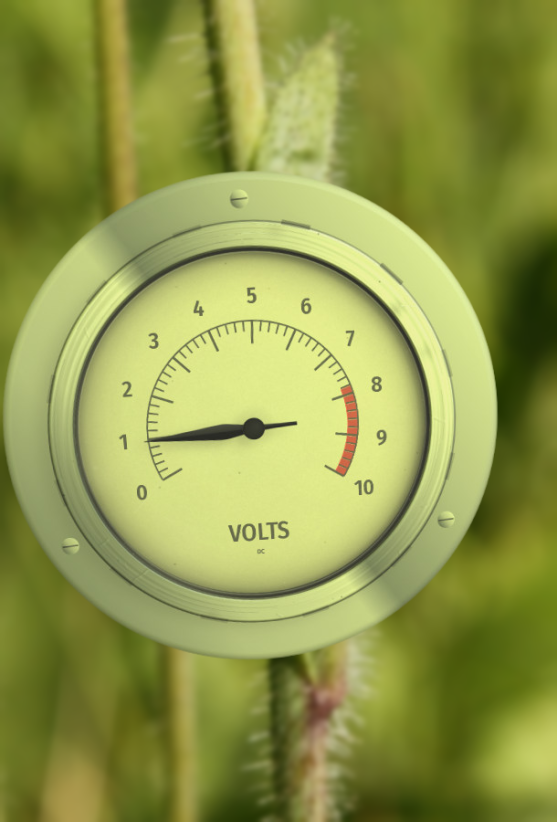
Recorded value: 1 V
